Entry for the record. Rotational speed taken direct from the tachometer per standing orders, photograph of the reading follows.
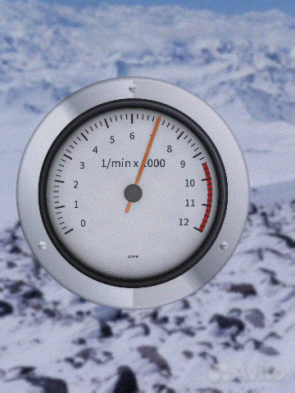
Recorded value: 7000 rpm
